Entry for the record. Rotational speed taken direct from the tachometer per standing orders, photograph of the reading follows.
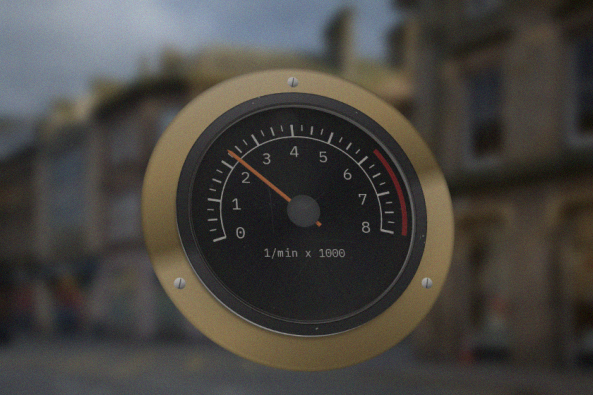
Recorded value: 2250 rpm
